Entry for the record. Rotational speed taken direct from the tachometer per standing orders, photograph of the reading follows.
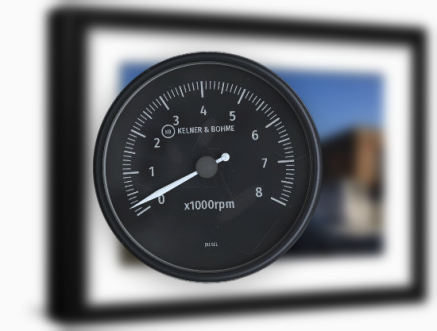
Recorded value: 200 rpm
